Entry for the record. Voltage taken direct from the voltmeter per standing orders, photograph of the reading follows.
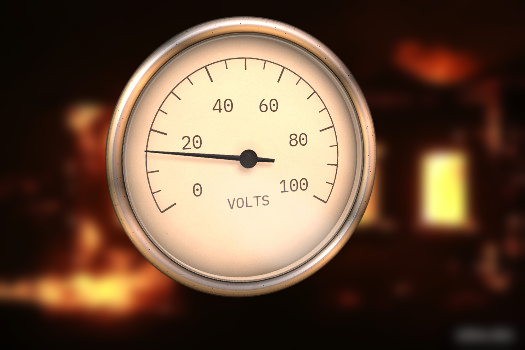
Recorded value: 15 V
